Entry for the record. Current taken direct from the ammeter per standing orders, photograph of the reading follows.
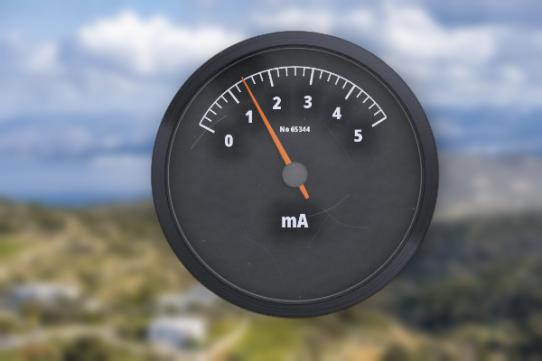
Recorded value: 1.4 mA
